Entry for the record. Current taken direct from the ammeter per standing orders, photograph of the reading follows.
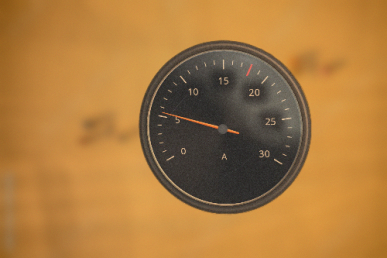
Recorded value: 5.5 A
